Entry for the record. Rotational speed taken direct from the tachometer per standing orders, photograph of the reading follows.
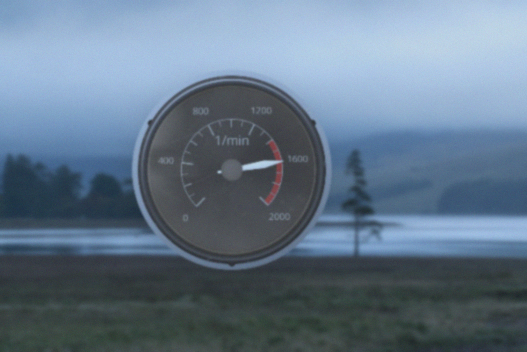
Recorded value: 1600 rpm
